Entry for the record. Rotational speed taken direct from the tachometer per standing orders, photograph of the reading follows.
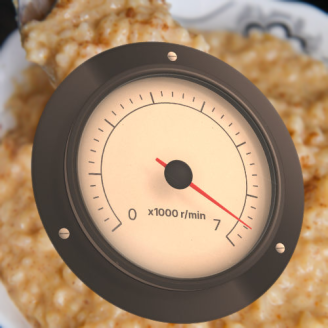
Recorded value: 6600 rpm
